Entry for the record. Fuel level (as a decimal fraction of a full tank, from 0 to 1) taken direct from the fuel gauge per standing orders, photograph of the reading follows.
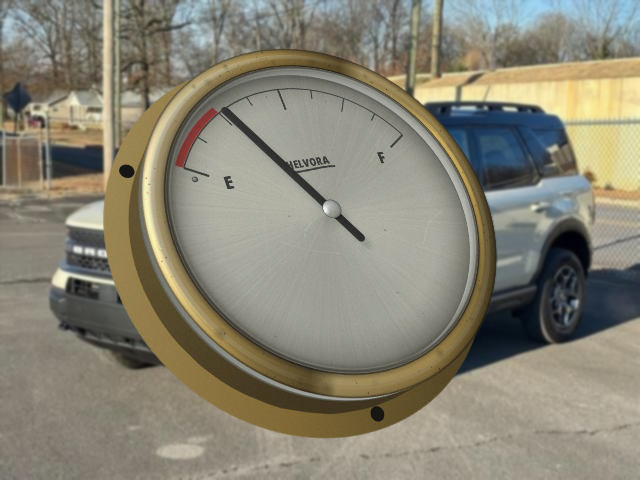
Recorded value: 0.25
